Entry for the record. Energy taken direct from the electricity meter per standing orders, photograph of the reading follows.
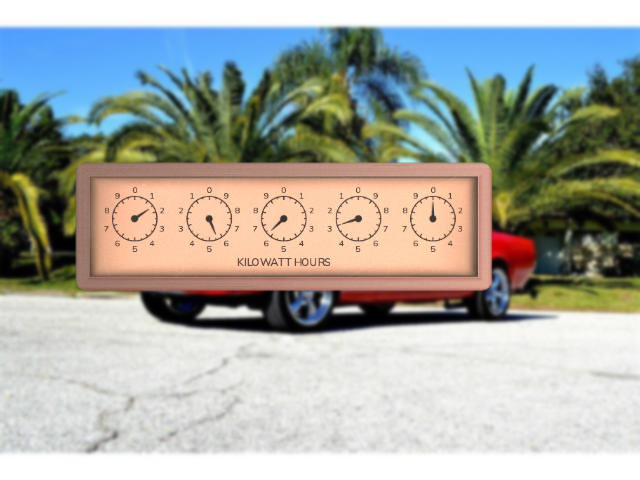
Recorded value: 15630 kWh
